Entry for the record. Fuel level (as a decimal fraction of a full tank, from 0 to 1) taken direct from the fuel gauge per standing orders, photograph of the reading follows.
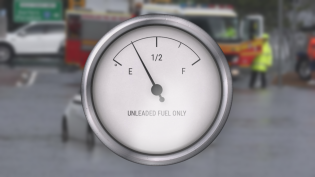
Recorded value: 0.25
